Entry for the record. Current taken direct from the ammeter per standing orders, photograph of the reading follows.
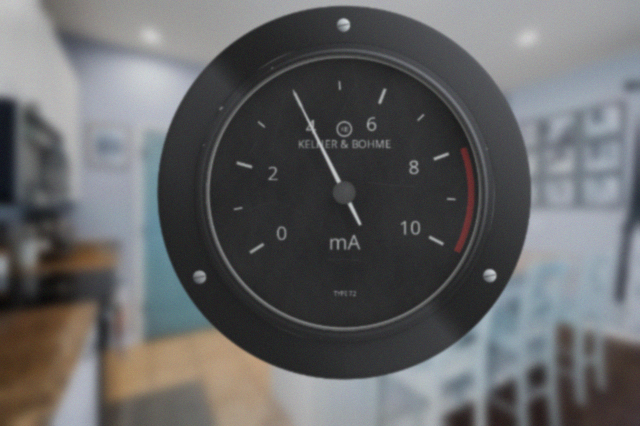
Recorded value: 4 mA
